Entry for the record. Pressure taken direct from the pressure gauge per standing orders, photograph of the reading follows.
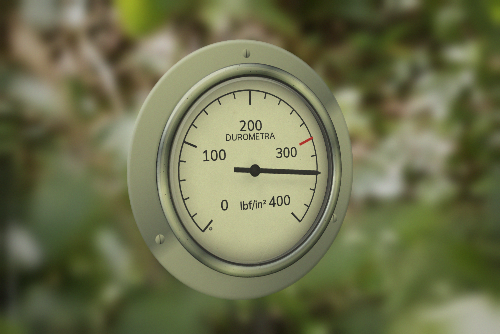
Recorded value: 340 psi
